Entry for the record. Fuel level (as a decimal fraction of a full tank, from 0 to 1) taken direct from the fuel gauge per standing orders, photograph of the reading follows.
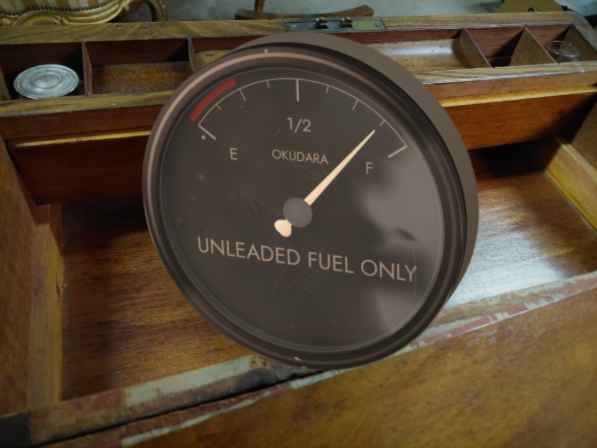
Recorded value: 0.875
